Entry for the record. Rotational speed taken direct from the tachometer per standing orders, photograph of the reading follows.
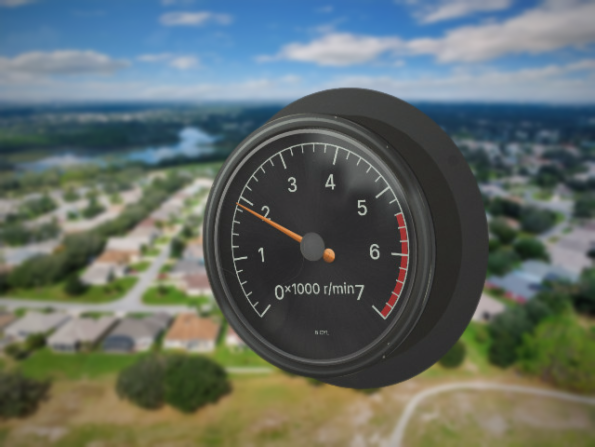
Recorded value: 1900 rpm
